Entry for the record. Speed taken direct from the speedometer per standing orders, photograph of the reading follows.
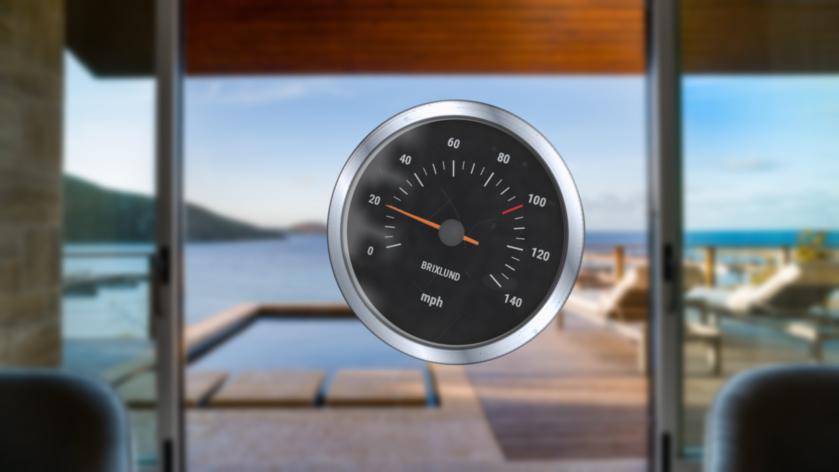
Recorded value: 20 mph
